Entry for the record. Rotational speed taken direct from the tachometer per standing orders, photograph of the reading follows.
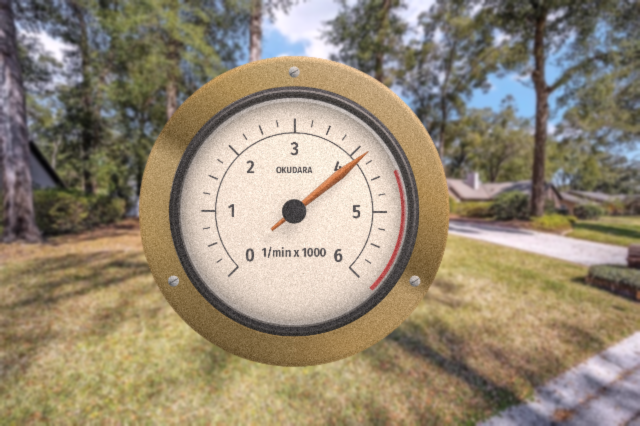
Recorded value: 4125 rpm
